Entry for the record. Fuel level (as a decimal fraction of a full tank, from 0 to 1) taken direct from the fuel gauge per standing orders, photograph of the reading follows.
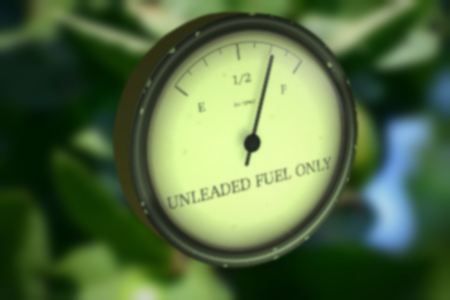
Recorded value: 0.75
